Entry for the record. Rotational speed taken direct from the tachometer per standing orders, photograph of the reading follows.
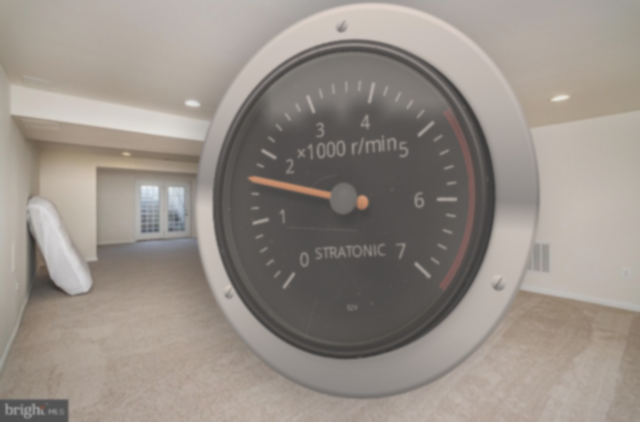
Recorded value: 1600 rpm
